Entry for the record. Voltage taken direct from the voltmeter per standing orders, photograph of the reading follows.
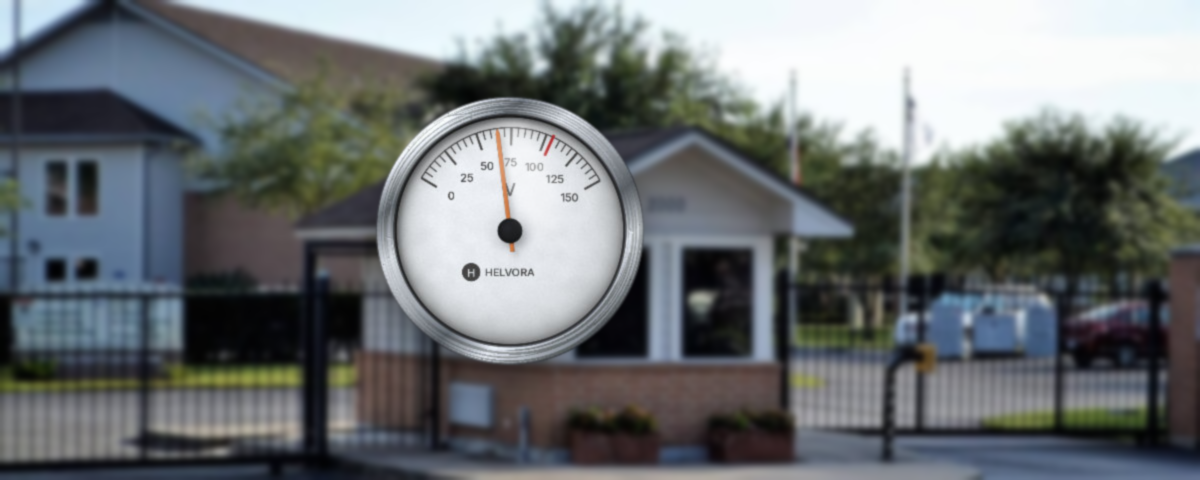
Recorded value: 65 V
